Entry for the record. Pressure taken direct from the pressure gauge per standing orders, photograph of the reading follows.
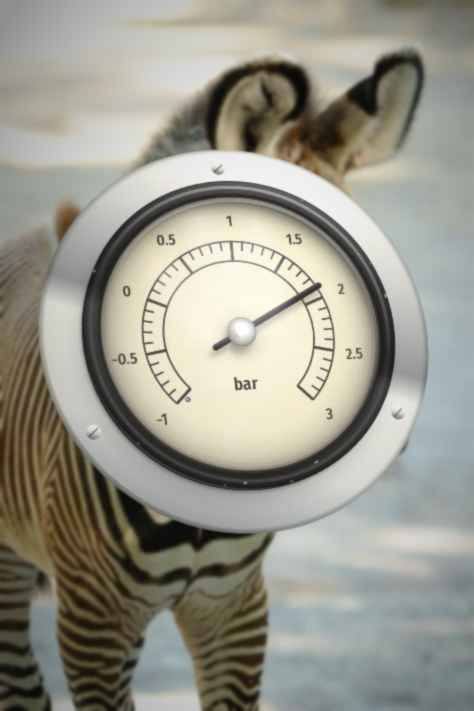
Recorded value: 1.9 bar
